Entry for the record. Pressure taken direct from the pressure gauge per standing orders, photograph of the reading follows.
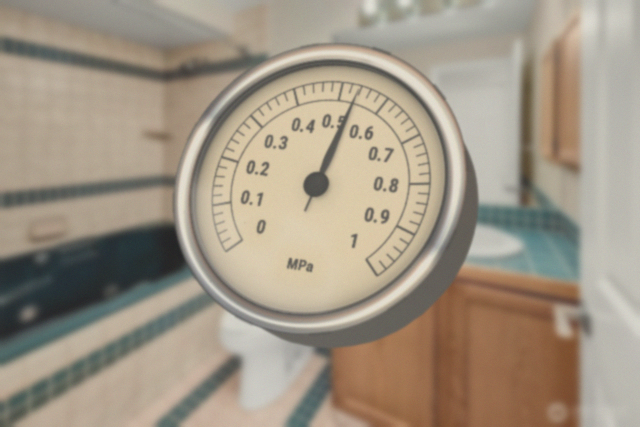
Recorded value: 0.54 MPa
